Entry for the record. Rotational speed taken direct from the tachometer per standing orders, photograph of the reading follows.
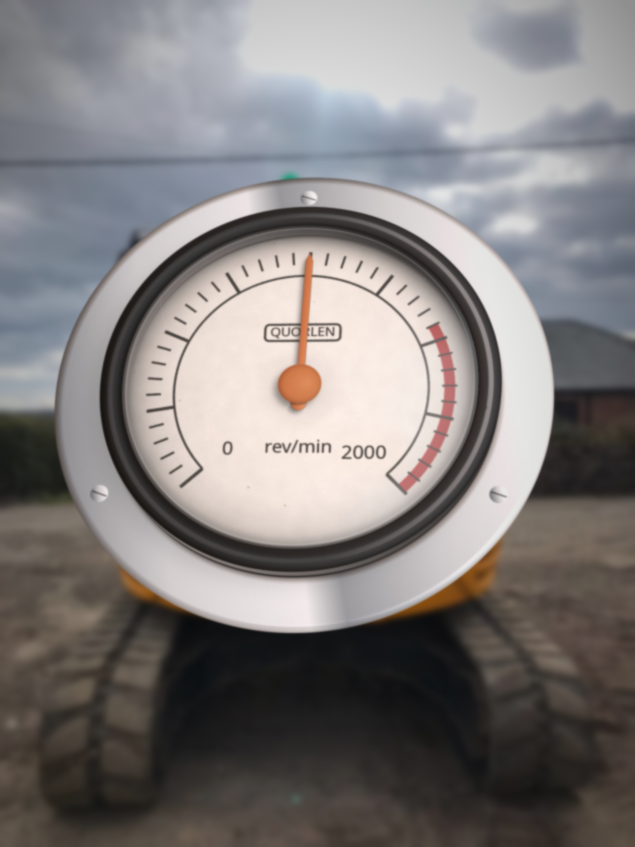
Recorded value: 1000 rpm
